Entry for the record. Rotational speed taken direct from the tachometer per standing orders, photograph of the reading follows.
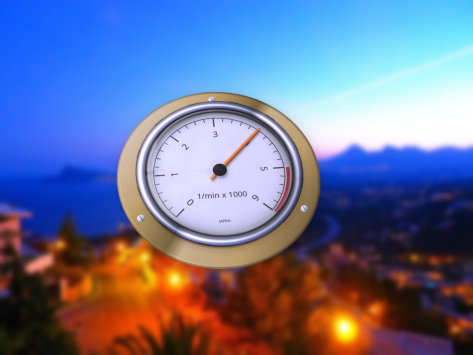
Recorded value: 4000 rpm
